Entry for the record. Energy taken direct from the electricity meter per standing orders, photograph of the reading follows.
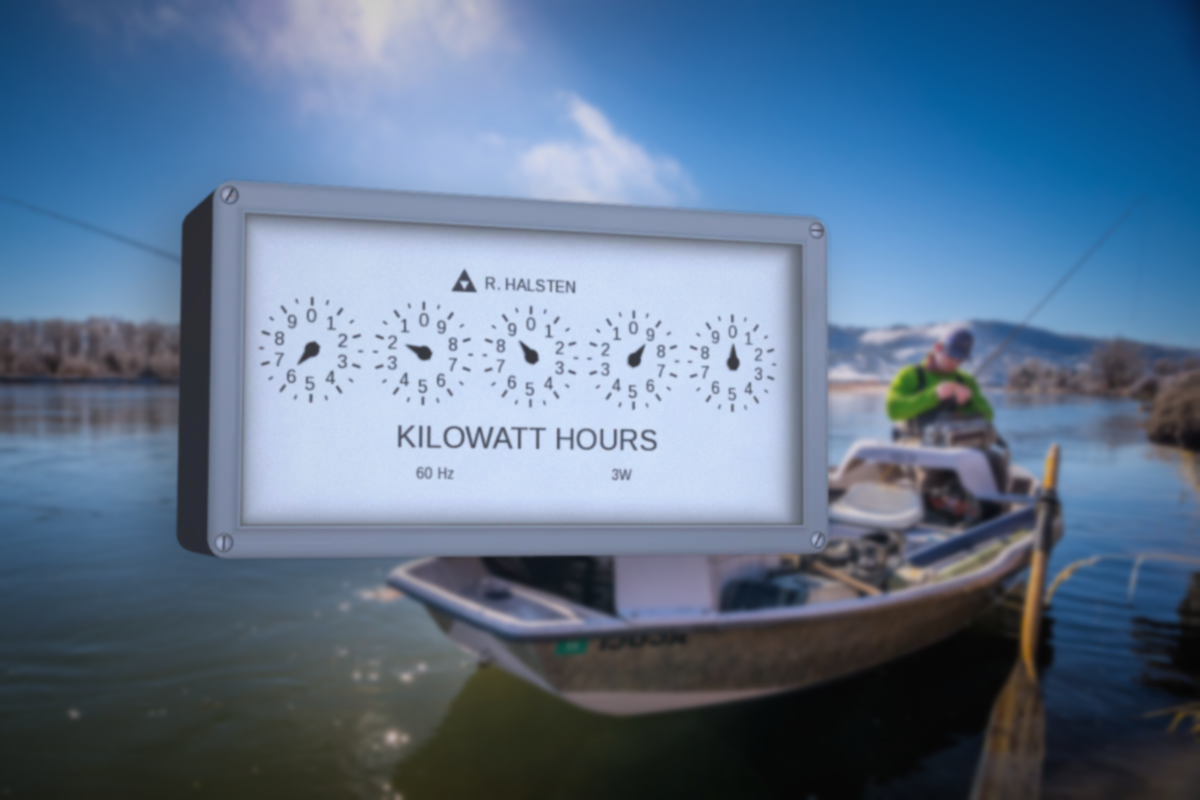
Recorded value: 61890 kWh
